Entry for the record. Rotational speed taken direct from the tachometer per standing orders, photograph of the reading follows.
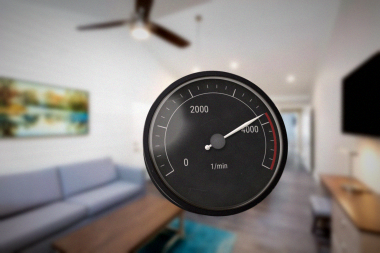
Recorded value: 3800 rpm
